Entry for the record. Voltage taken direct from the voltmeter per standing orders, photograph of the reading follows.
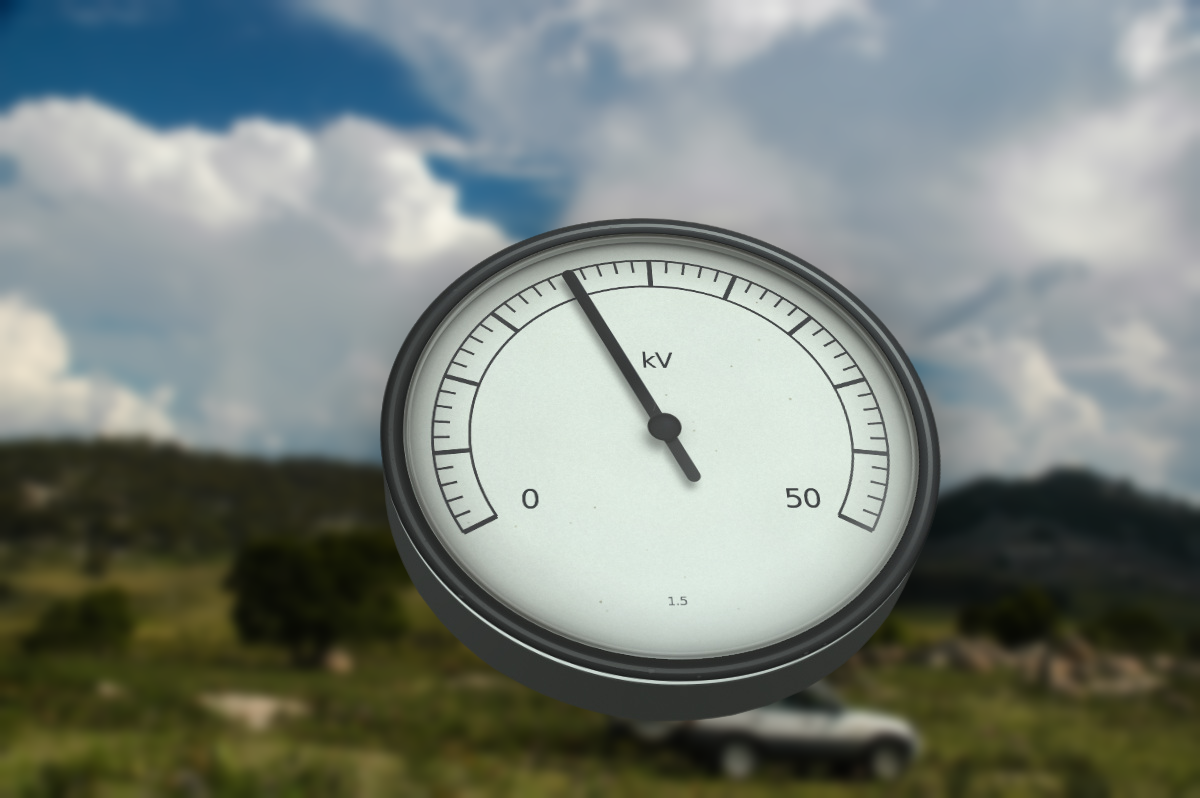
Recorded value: 20 kV
